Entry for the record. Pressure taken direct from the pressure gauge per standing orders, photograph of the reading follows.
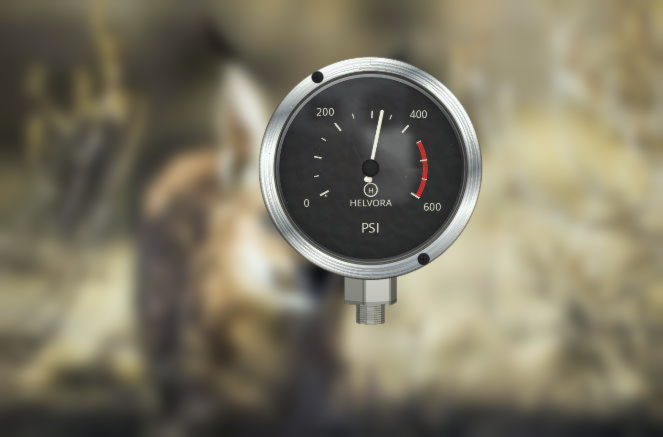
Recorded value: 325 psi
